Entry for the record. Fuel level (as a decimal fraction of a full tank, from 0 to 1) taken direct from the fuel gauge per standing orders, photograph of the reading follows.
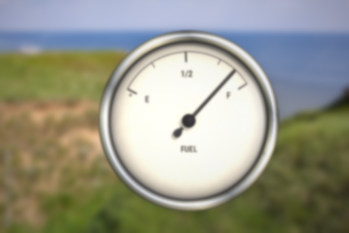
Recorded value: 0.875
